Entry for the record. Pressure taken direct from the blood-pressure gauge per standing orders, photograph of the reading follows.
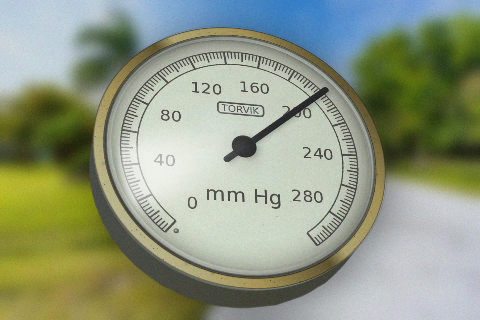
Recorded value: 200 mmHg
